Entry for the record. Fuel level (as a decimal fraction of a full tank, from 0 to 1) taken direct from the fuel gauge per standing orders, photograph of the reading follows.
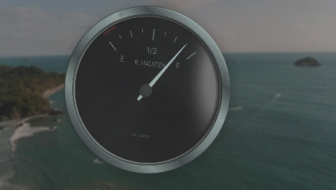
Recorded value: 0.875
